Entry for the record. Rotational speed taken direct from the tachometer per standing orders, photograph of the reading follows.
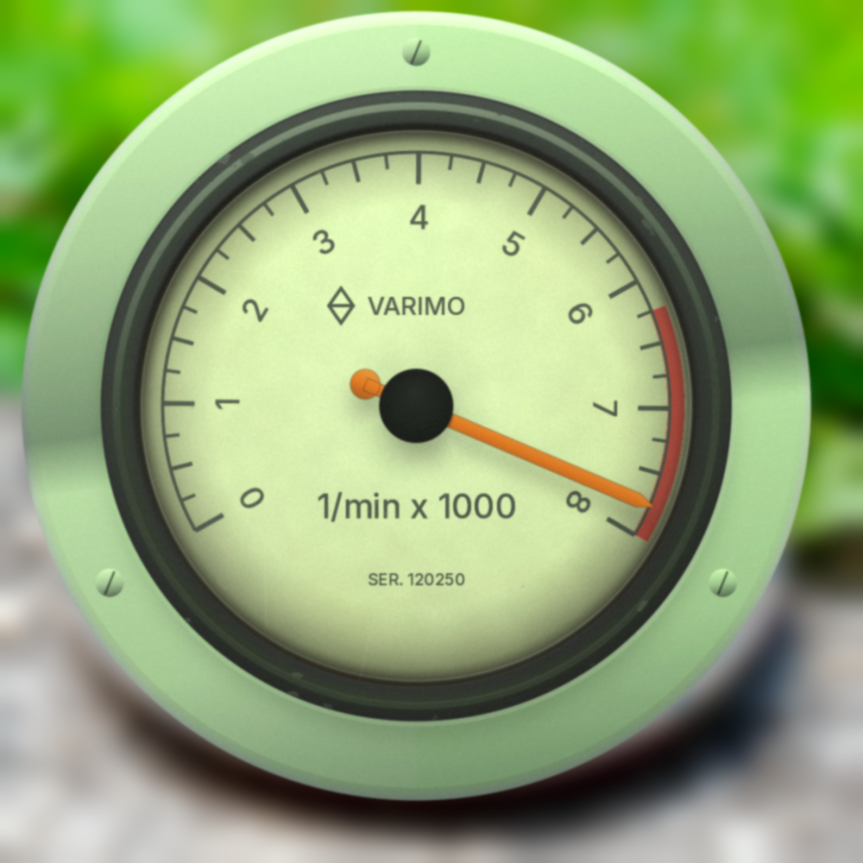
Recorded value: 7750 rpm
